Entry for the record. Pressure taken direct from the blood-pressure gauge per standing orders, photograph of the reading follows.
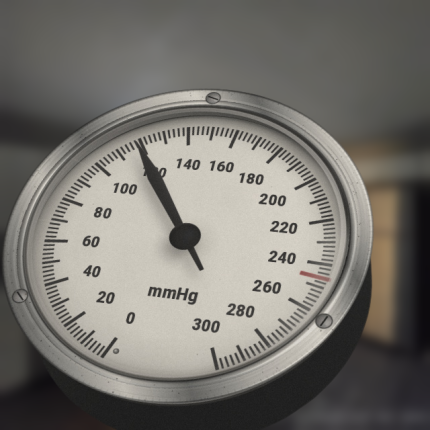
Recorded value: 118 mmHg
